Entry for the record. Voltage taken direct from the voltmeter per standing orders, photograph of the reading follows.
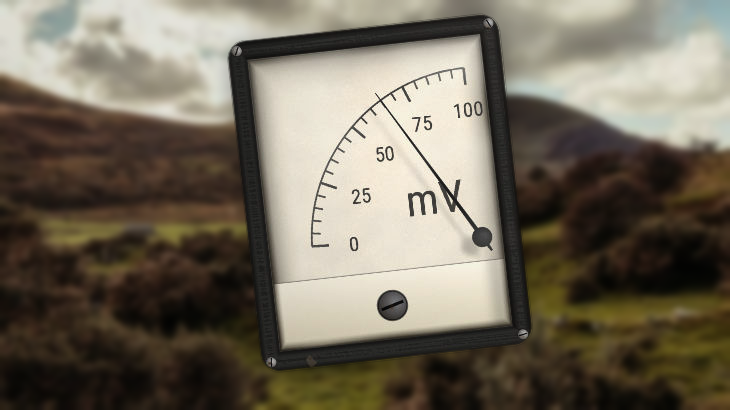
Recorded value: 65 mV
